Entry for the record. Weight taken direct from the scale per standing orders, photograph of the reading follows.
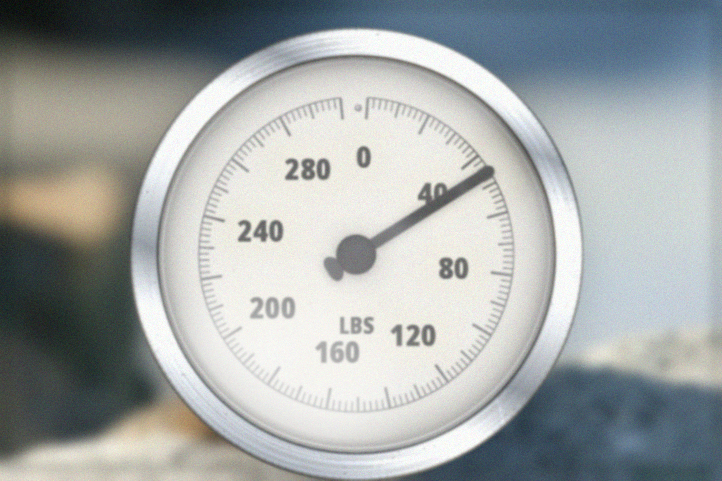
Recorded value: 46 lb
